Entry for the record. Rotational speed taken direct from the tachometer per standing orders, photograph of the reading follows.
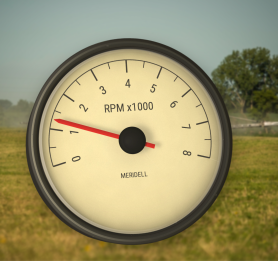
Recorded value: 1250 rpm
